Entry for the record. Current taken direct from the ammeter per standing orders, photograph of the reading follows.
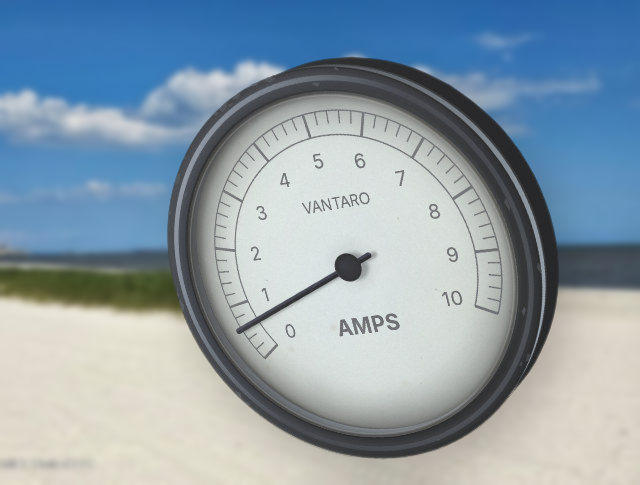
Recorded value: 0.6 A
